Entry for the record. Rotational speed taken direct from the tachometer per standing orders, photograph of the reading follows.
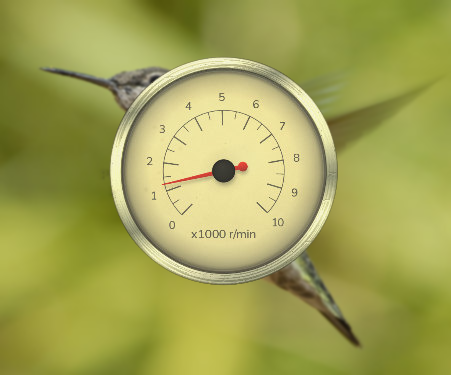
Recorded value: 1250 rpm
